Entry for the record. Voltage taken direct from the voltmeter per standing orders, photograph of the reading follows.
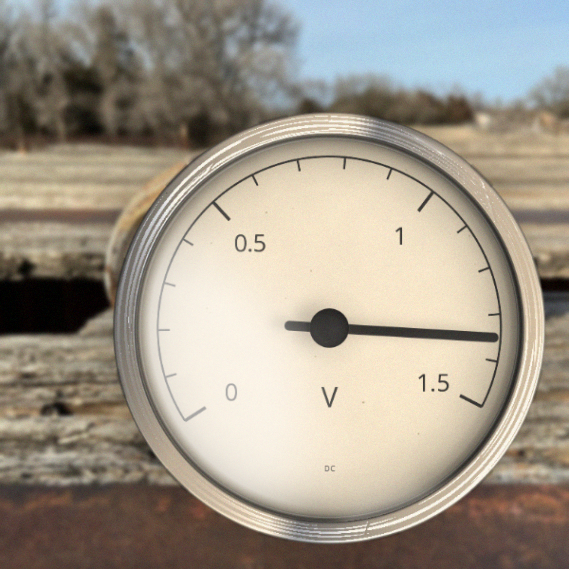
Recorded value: 1.35 V
